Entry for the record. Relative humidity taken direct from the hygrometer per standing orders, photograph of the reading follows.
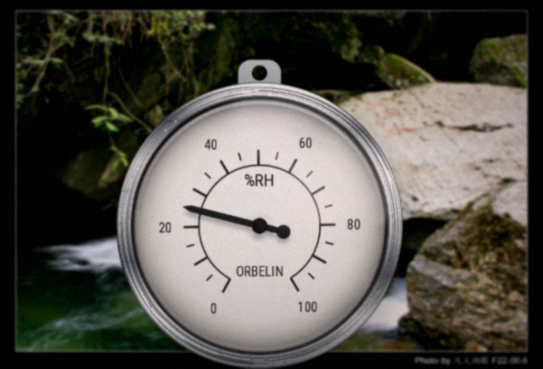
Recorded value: 25 %
